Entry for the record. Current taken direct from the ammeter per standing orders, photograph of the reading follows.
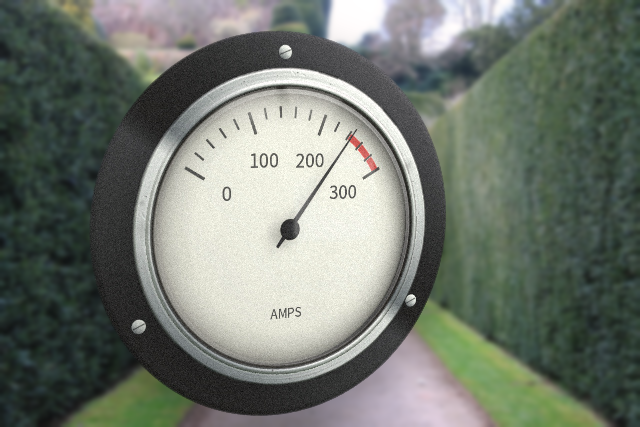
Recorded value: 240 A
